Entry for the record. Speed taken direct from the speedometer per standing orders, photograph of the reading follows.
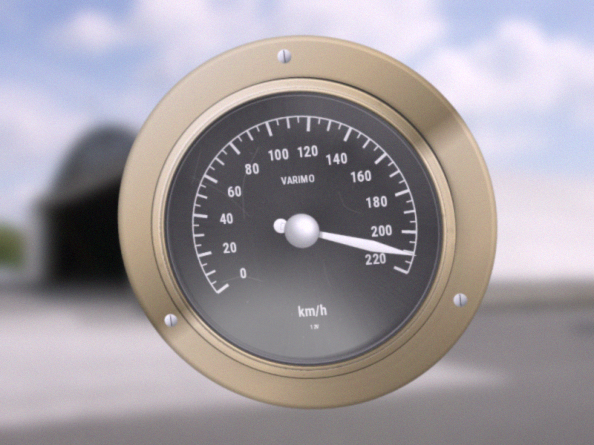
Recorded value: 210 km/h
